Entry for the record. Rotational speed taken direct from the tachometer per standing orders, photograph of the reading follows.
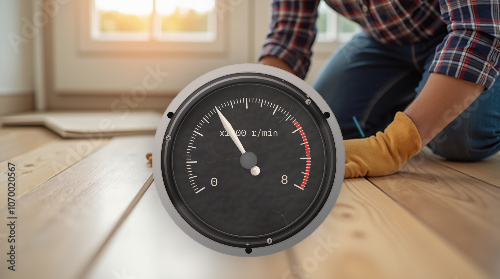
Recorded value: 3000 rpm
